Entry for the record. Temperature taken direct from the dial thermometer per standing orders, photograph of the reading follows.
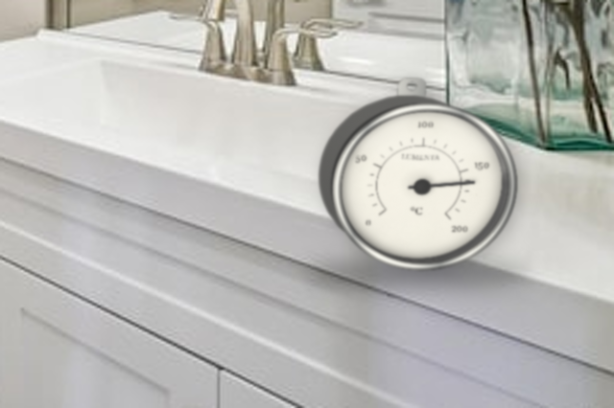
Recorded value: 160 °C
